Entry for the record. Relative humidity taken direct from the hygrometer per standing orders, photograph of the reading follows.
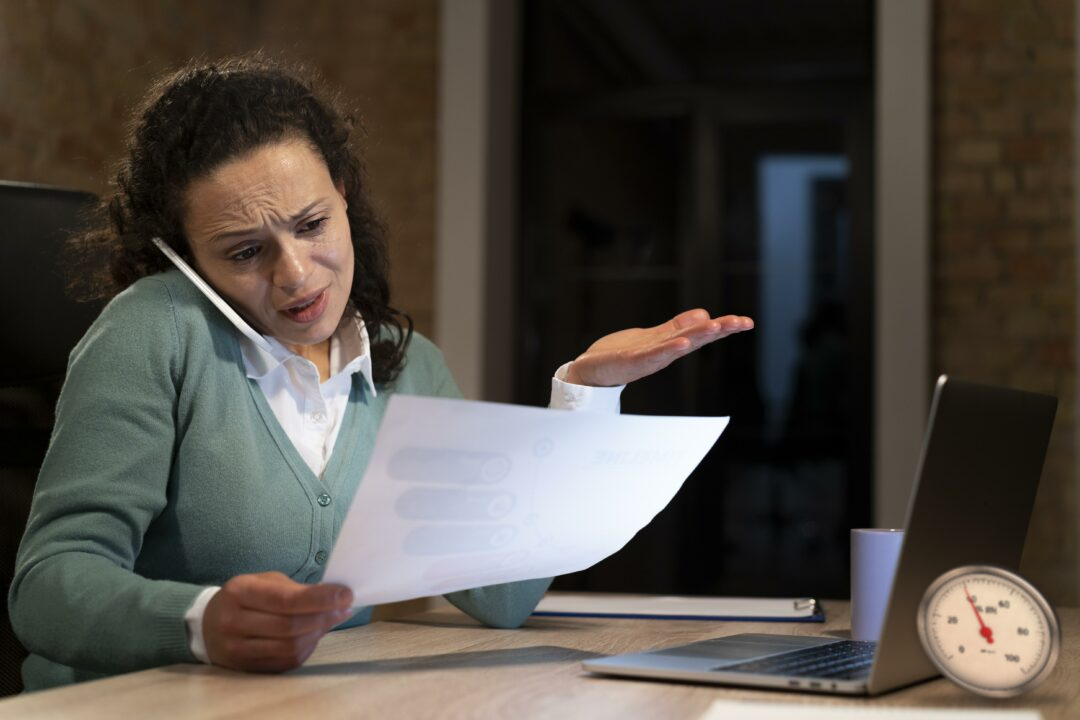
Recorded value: 40 %
